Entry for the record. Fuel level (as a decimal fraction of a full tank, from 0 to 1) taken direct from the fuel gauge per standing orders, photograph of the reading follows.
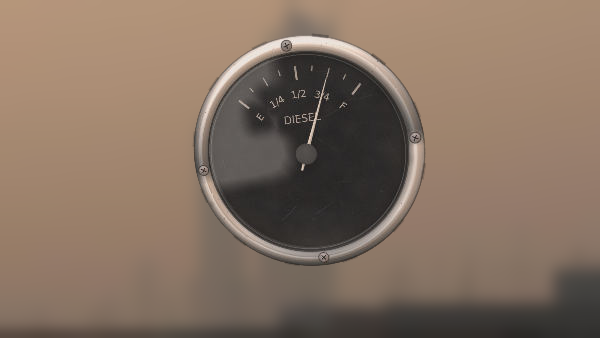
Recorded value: 0.75
